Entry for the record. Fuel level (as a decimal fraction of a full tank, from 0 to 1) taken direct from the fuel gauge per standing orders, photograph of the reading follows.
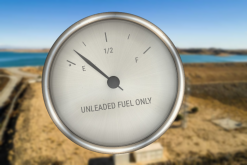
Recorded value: 0.125
